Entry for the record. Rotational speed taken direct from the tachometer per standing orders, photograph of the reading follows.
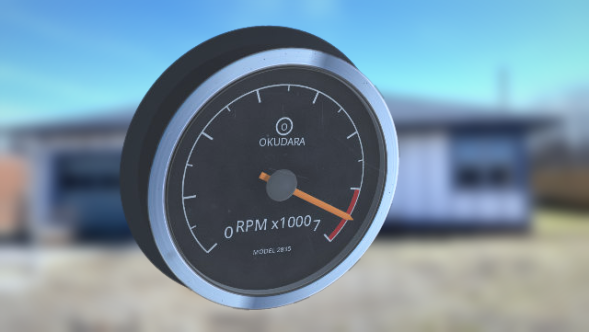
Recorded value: 6500 rpm
